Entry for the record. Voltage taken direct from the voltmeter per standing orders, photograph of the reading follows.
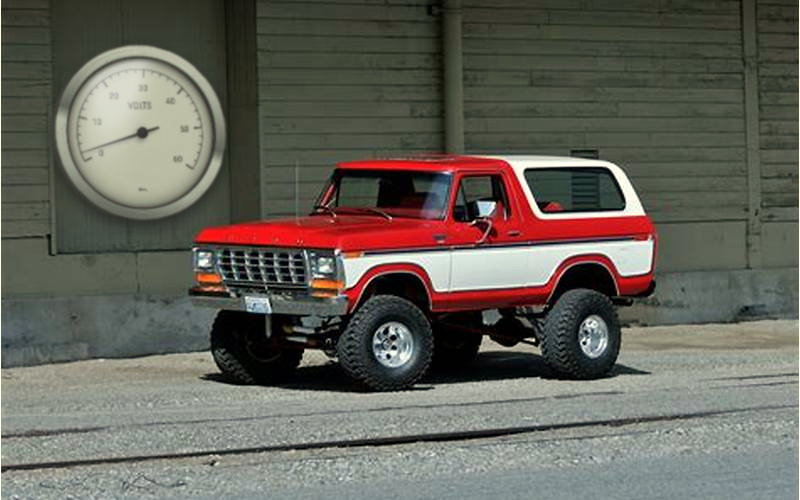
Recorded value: 2 V
